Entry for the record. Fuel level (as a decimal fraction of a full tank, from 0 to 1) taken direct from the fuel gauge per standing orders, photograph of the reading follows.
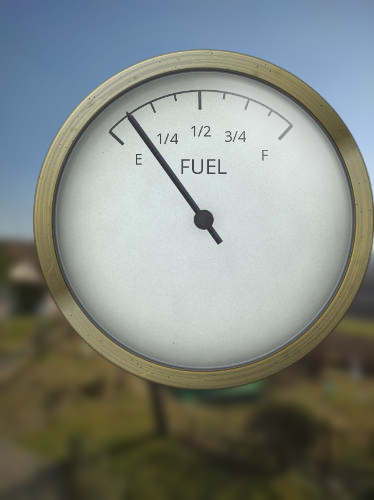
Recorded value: 0.125
